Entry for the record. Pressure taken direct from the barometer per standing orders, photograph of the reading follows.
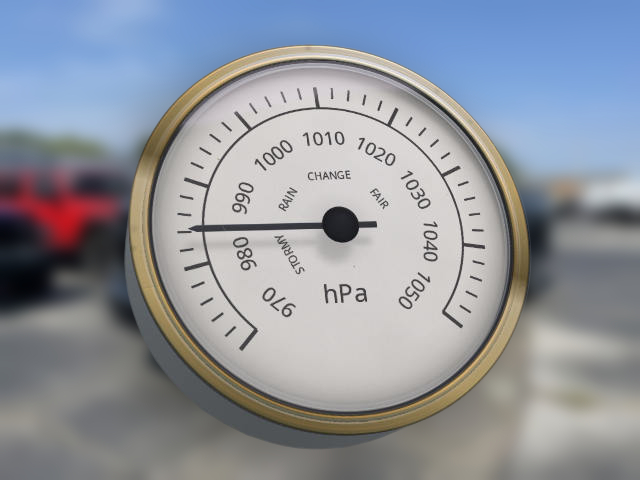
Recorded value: 984 hPa
